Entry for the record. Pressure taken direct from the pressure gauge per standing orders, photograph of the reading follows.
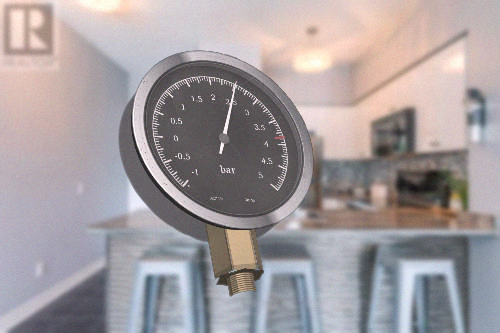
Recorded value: 2.5 bar
